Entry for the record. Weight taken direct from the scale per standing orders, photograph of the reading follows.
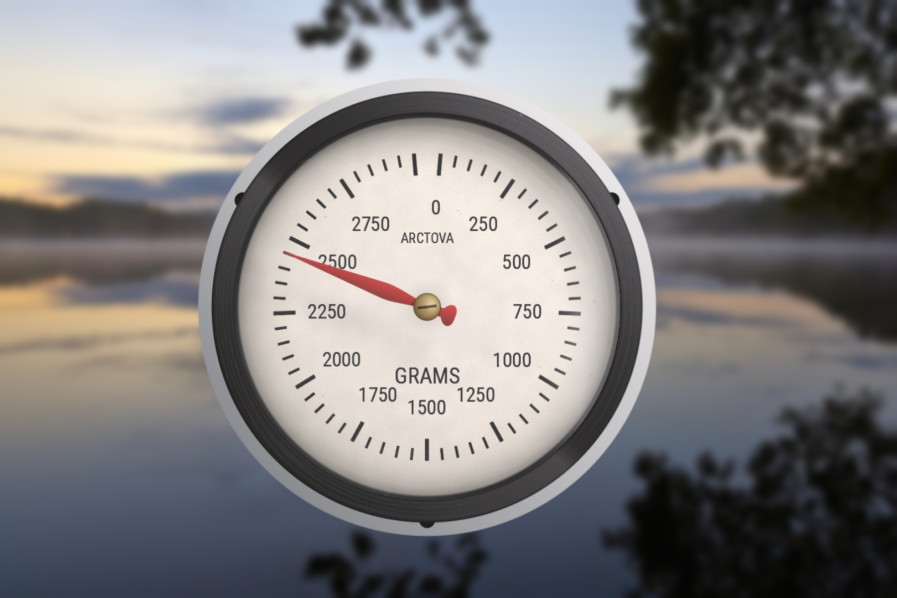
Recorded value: 2450 g
